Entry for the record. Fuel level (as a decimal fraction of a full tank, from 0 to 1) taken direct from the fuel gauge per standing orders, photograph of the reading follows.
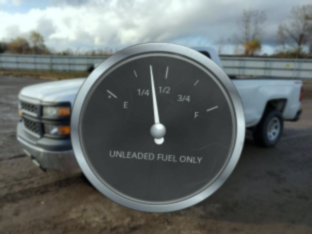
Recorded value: 0.375
